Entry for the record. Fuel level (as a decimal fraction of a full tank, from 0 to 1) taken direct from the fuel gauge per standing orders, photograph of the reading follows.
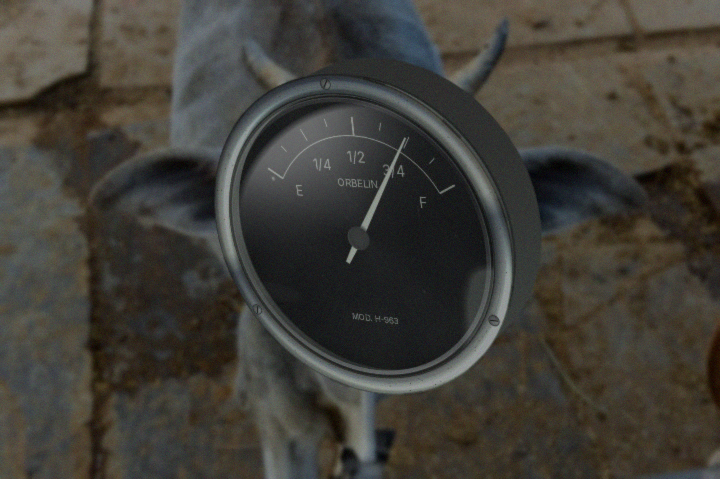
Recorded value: 0.75
